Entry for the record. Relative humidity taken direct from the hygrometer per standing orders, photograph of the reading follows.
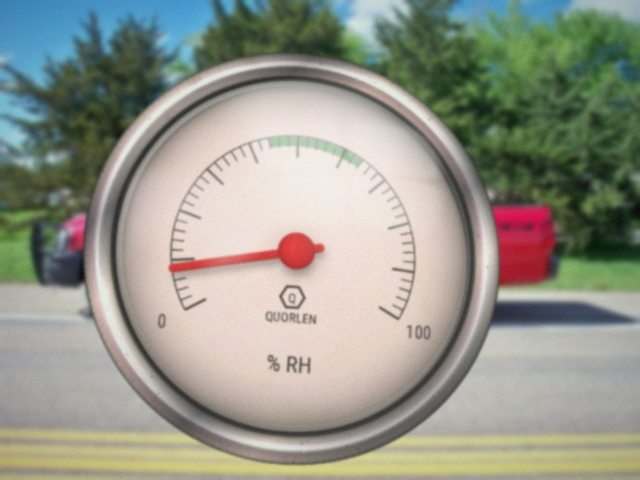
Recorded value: 8 %
